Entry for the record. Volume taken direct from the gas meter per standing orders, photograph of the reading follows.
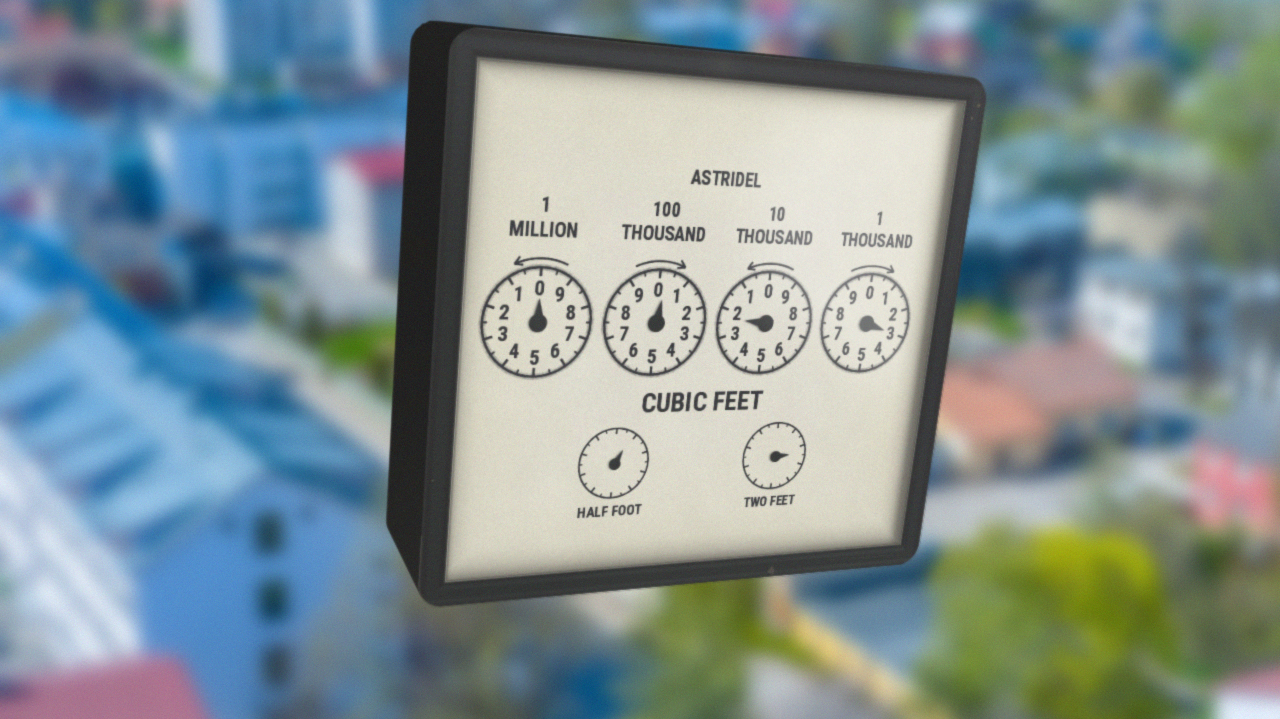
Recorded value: 2300 ft³
